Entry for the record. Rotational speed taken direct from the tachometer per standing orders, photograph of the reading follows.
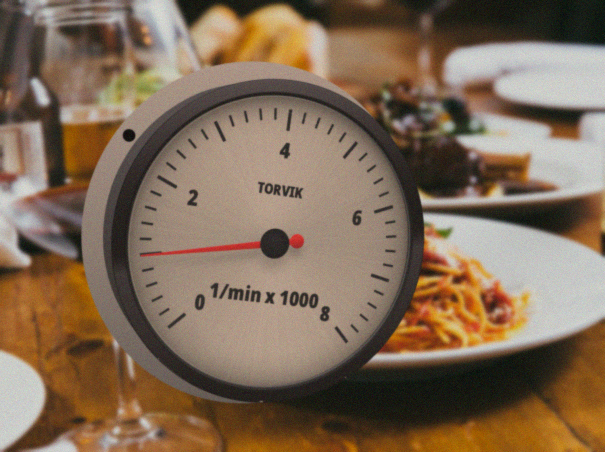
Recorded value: 1000 rpm
